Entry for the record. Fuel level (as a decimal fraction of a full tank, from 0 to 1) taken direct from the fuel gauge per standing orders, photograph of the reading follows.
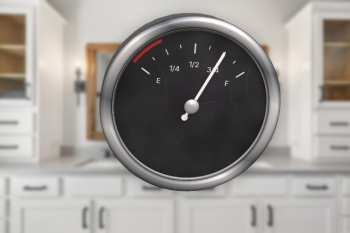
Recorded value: 0.75
